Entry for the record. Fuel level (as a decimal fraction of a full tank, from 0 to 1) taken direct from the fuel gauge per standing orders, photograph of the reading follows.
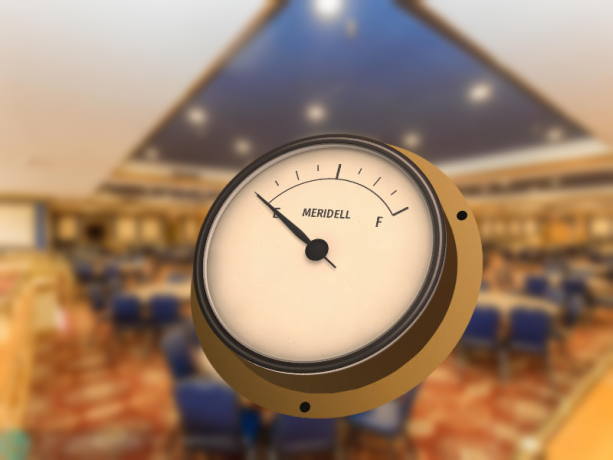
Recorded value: 0
